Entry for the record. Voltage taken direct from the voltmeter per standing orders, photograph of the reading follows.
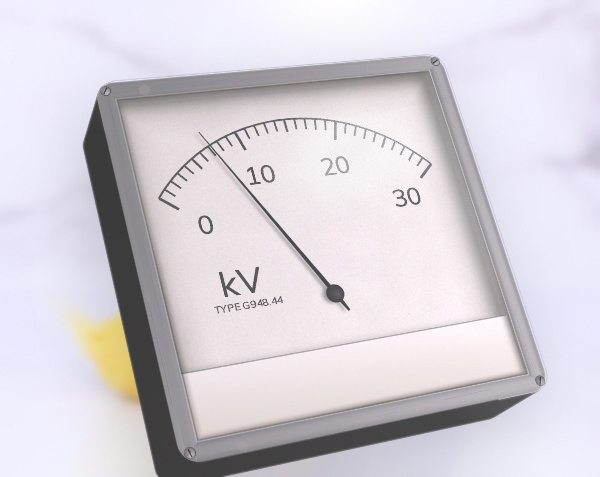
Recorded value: 7 kV
